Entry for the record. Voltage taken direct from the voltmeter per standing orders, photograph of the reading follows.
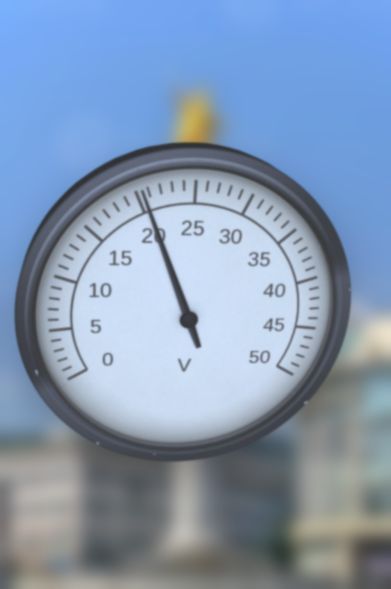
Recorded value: 20.5 V
